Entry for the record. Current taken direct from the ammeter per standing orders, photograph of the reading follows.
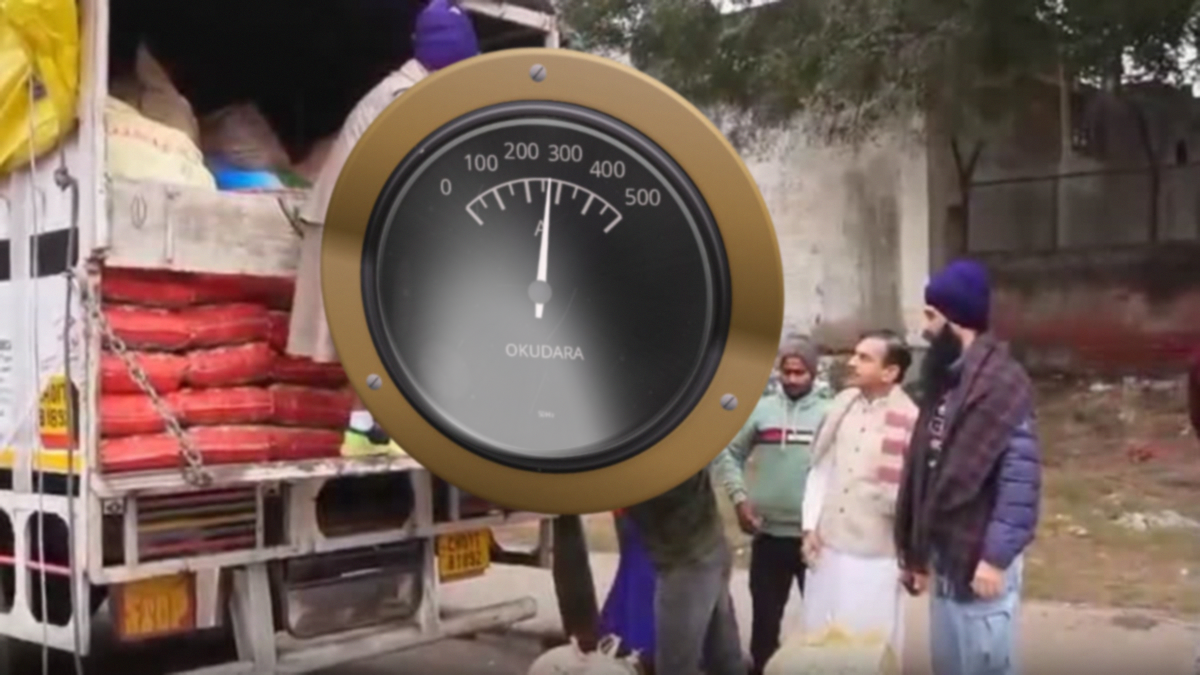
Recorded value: 275 A
